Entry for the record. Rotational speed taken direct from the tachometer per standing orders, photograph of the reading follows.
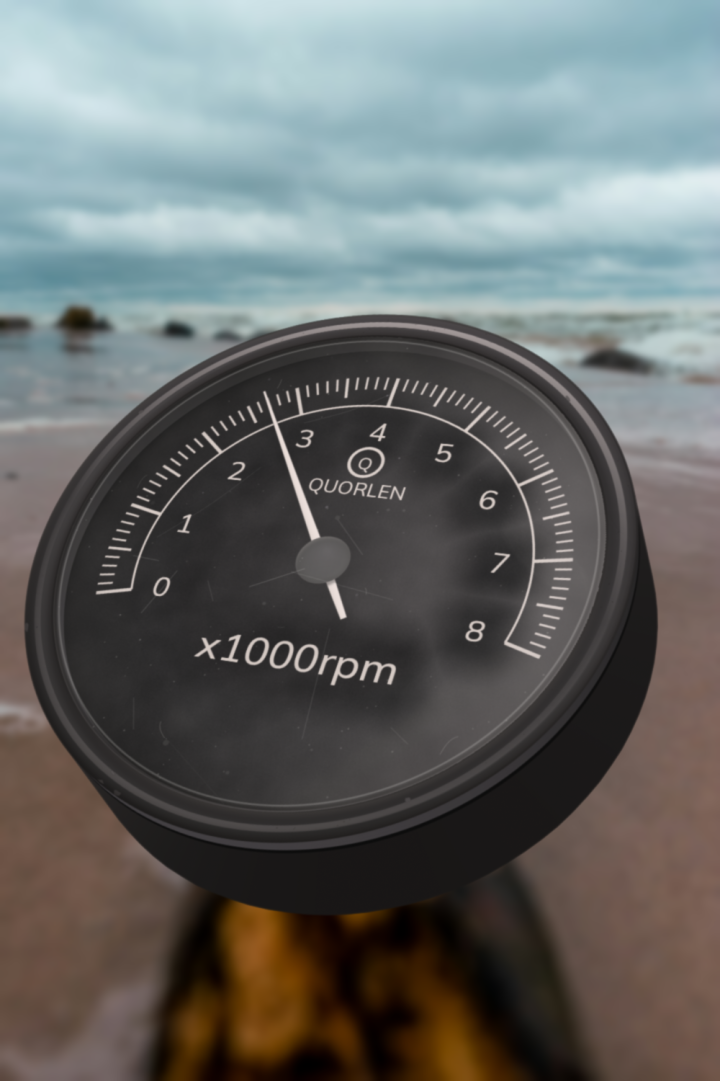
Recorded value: 2700 rpm
